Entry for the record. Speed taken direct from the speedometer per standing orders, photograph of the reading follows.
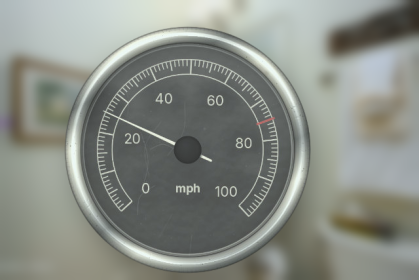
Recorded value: 25 mph
